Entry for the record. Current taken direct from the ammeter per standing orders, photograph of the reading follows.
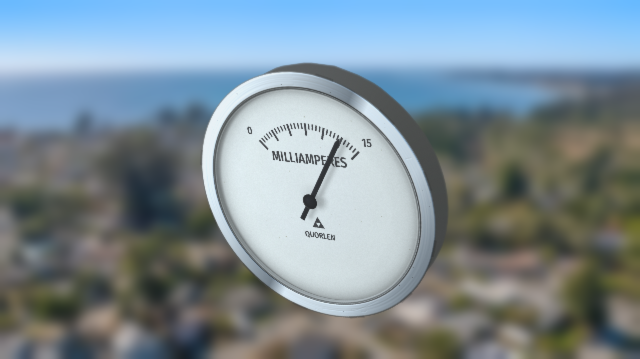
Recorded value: 12.5 mA
